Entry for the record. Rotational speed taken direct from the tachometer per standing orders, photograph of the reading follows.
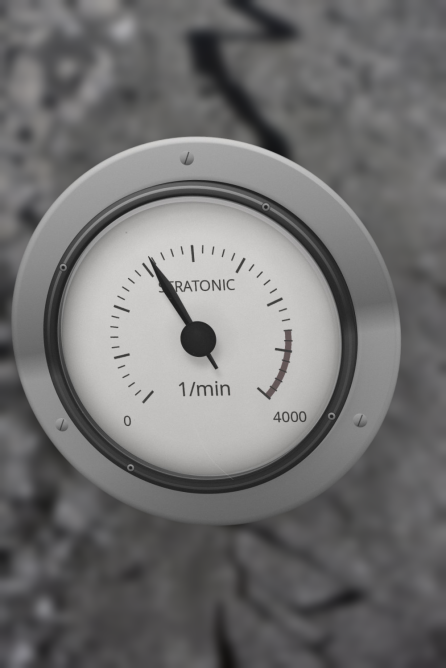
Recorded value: 1600 rpm
